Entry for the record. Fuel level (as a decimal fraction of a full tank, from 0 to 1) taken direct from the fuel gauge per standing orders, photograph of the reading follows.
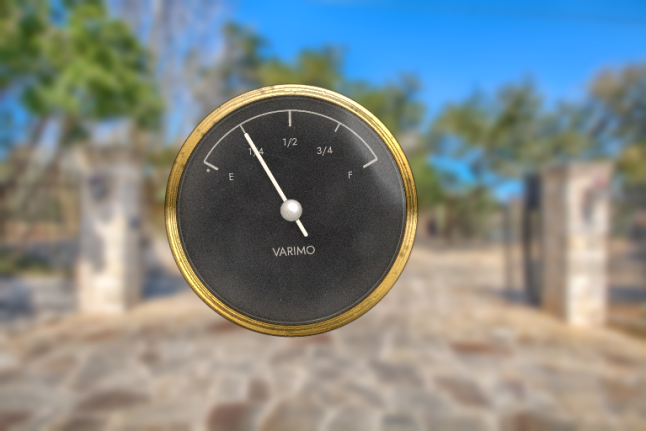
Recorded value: 0.25
